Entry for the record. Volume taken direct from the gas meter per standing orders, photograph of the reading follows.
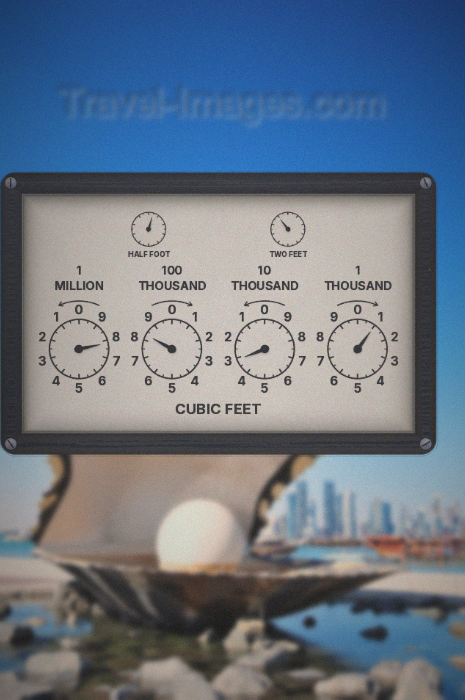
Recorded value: 783100 ft³
